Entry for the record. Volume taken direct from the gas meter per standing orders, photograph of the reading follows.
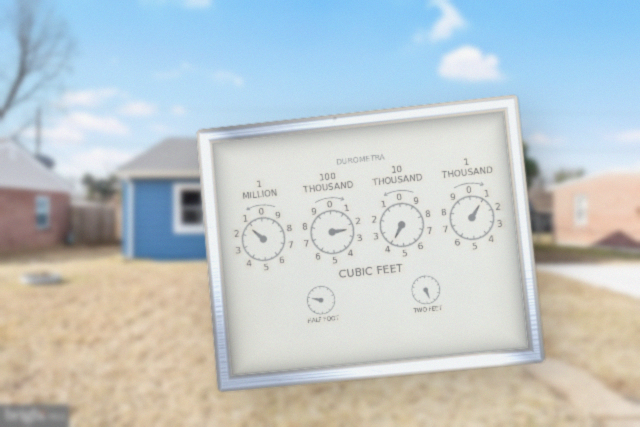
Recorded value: 124100 ft³
